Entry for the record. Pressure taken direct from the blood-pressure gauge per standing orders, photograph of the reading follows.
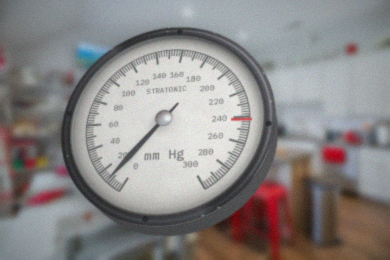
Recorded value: 10 mmHg
